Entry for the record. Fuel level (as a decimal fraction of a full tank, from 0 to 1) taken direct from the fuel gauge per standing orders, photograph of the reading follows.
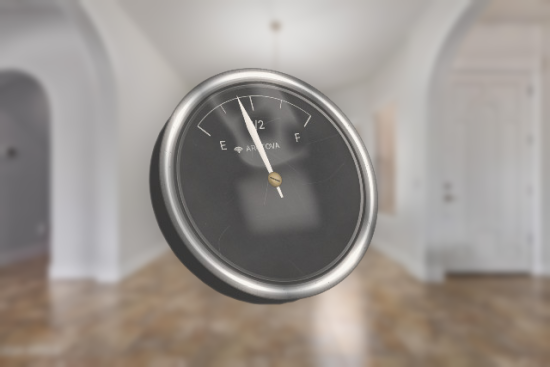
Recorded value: 0.375
